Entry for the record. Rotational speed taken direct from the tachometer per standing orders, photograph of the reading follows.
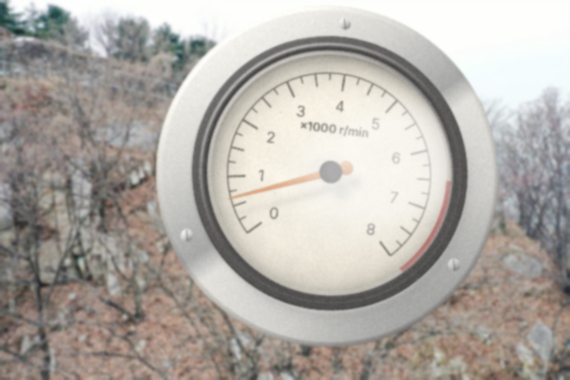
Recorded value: 625 rpm
